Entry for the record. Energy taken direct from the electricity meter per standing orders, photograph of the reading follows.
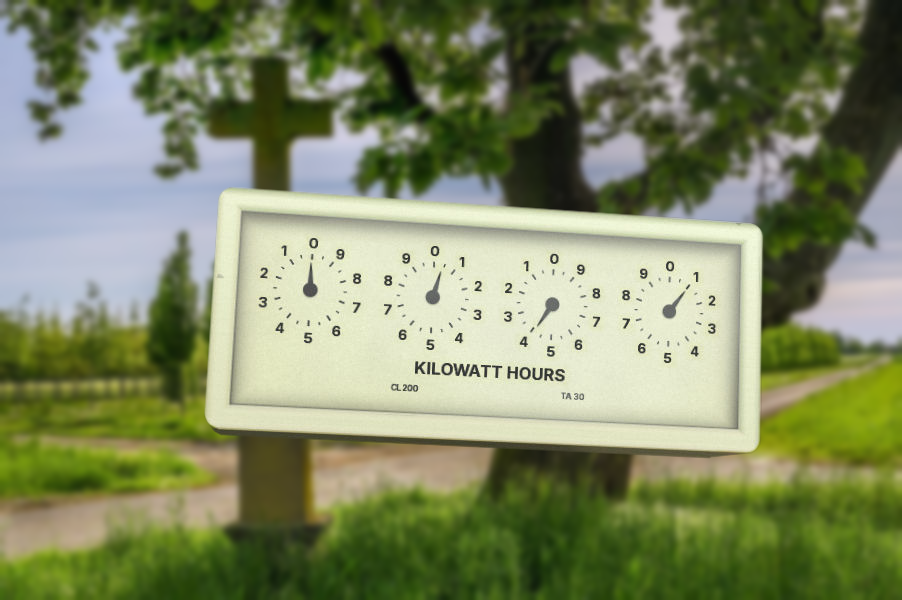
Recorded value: 41 kWh
